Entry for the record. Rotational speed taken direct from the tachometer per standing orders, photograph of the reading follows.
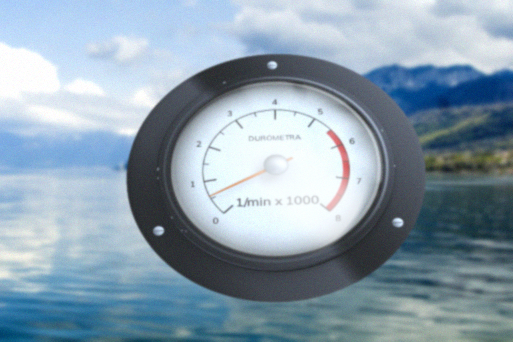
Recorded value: 500 rpm
